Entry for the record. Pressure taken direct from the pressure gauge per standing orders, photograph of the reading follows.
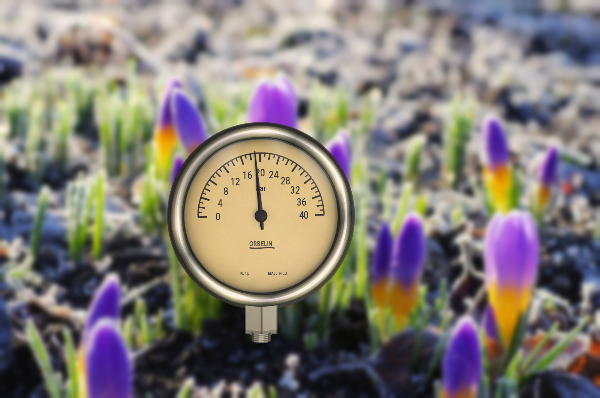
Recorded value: 19 bar
